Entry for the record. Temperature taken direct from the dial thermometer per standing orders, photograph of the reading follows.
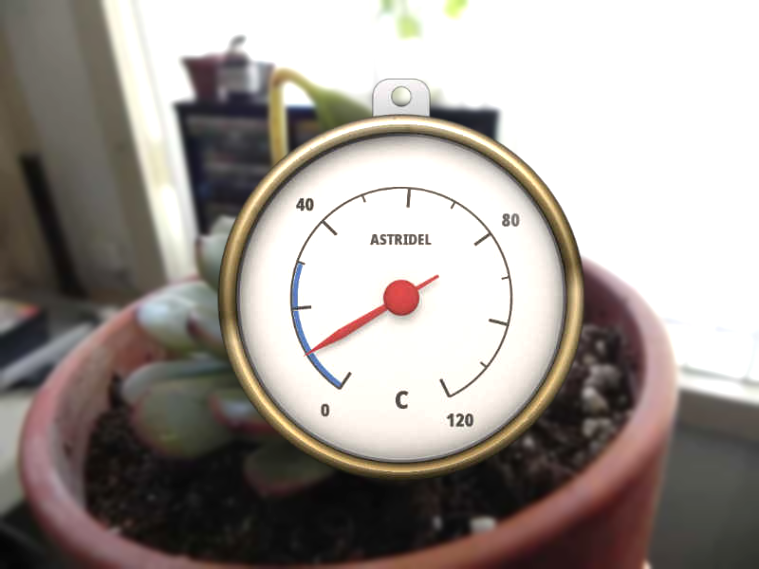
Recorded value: 10 °C
